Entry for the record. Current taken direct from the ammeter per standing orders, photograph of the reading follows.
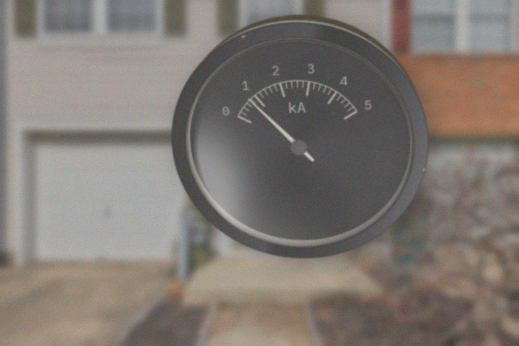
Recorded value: 0.8 kA
